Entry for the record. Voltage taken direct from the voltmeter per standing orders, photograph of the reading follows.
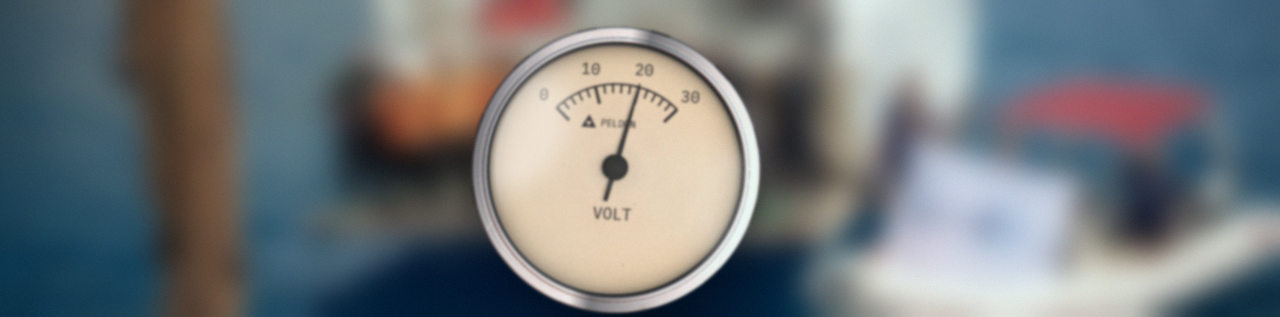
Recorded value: 20 V
